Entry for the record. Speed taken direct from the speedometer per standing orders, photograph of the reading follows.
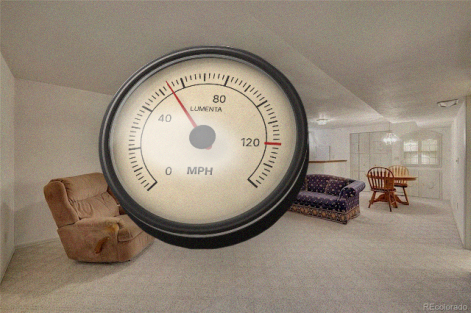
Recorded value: 54 mph
